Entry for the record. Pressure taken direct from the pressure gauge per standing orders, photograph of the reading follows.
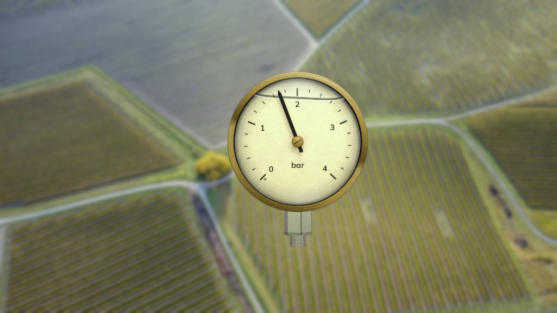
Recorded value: 1.7 bar
